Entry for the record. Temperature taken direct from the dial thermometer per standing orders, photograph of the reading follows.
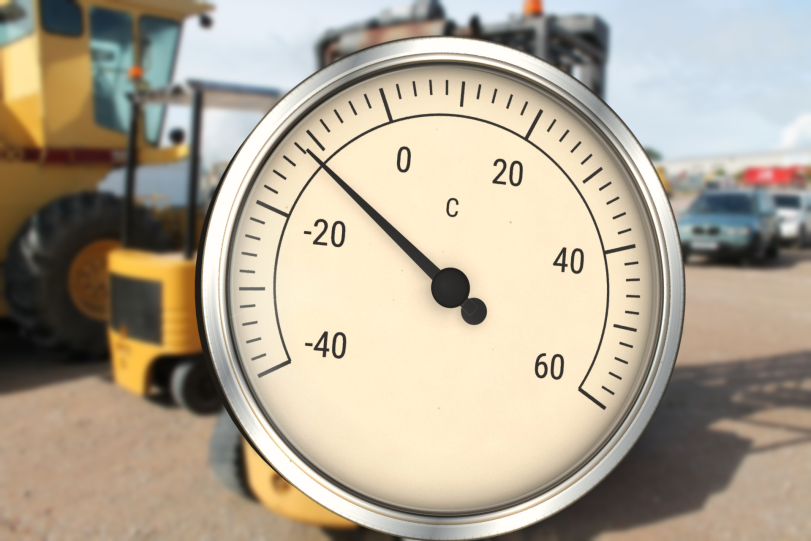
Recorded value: -12 °C
